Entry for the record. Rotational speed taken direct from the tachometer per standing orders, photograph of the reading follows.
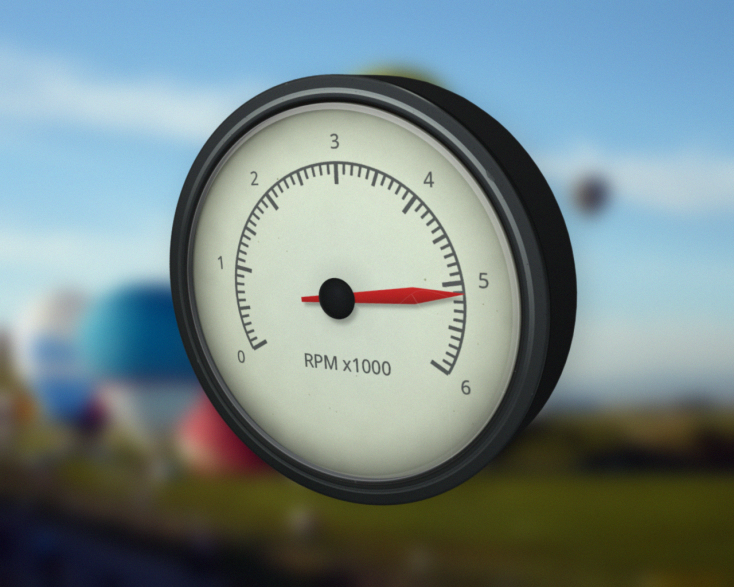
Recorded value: 5100 rpm
